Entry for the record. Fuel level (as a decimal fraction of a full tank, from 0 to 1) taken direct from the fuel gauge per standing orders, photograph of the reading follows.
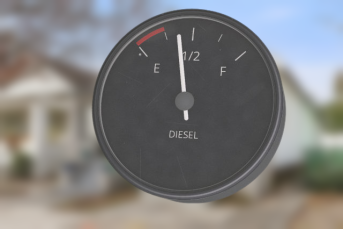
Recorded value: 0.375
